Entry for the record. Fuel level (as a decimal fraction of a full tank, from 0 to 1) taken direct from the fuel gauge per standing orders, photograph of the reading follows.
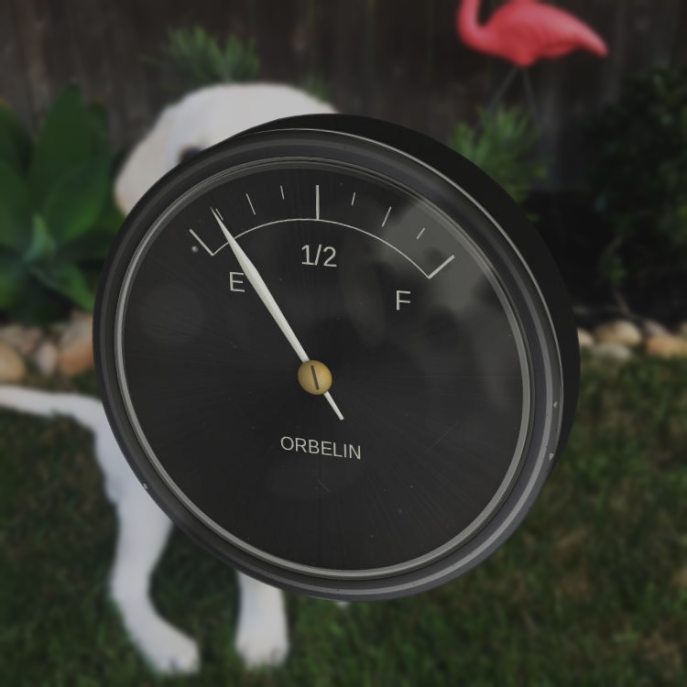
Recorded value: 0.125
